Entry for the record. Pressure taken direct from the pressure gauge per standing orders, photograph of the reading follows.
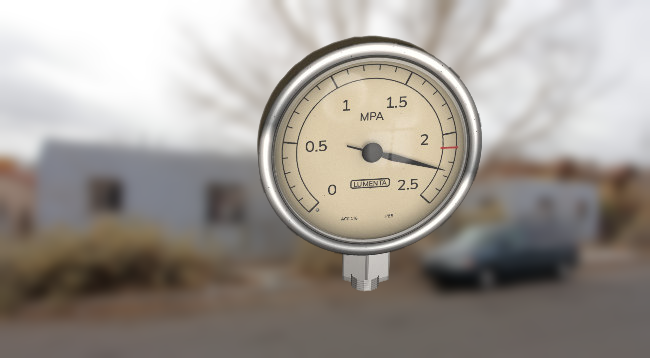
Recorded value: 2.25 MPa
